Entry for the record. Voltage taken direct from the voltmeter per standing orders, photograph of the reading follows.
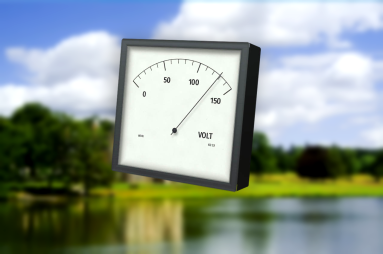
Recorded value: 130 V
